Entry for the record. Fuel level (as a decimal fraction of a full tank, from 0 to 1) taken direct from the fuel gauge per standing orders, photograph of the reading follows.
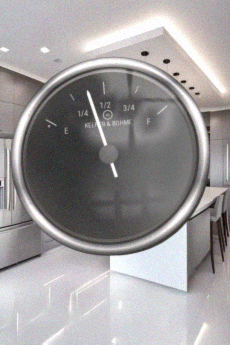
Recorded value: 0.375
